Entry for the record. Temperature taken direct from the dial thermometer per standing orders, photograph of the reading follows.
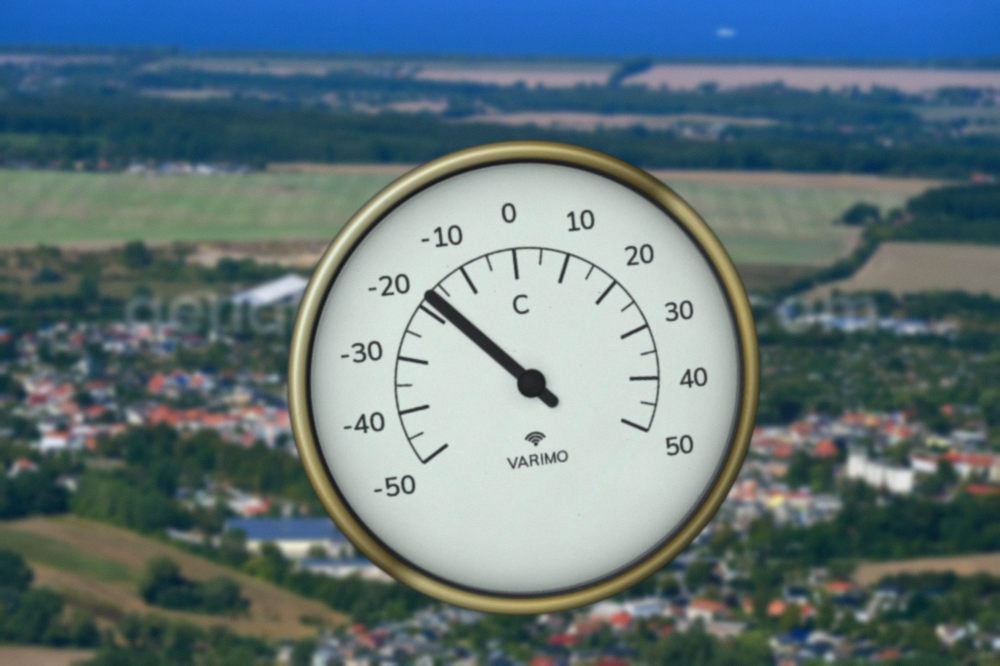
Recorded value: -17.5 °C
